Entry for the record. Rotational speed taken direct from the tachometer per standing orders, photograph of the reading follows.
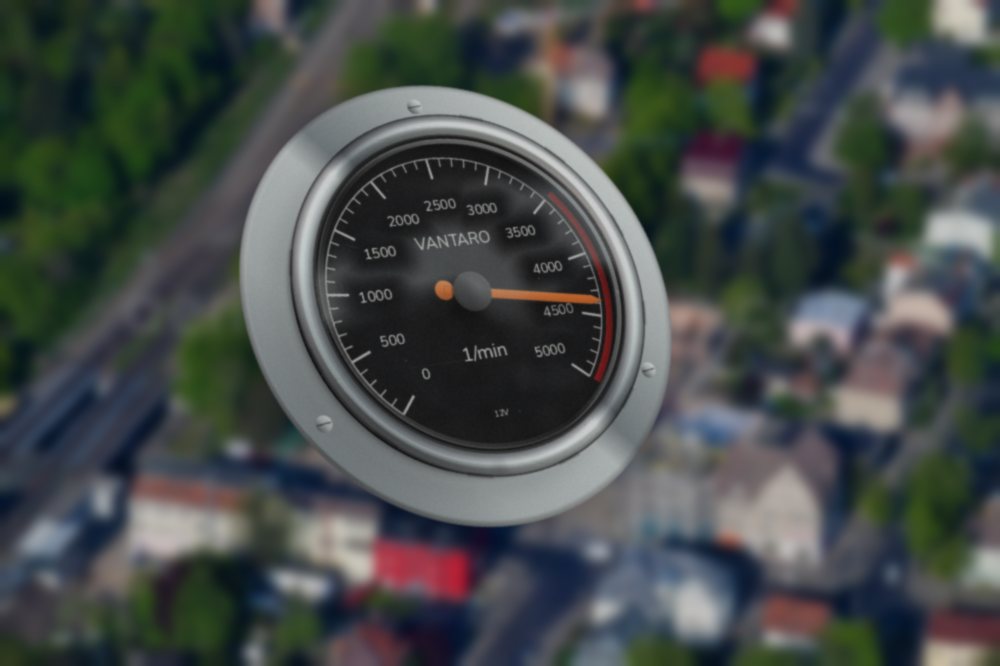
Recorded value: 4400 rpm
